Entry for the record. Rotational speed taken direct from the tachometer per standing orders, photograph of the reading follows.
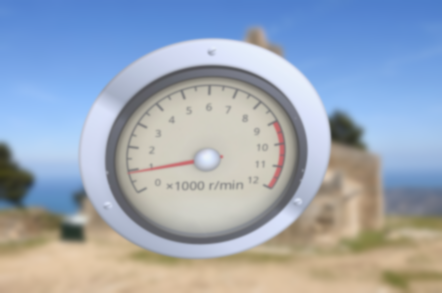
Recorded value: 1000 rpm
